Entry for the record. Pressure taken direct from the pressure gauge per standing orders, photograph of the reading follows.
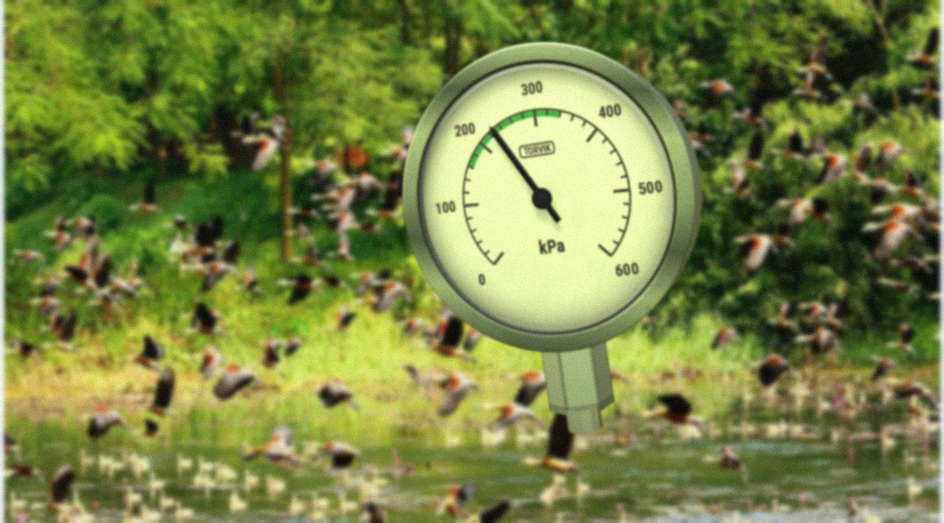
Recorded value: 230 kPa
